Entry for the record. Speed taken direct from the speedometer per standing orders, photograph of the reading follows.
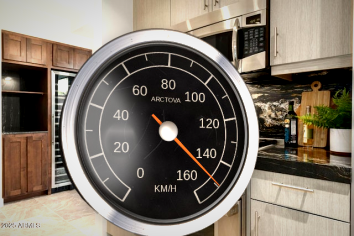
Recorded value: 150 km/h
